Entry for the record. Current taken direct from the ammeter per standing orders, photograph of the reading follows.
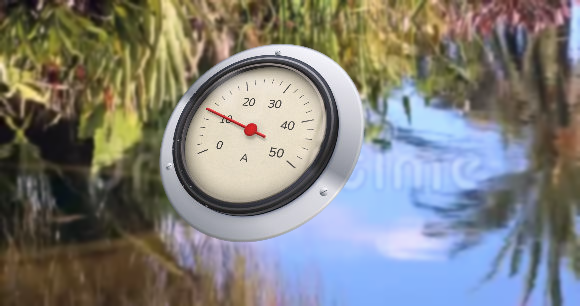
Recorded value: 10 A
